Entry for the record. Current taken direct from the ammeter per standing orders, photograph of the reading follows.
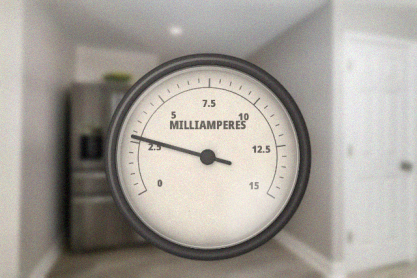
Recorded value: 2.75 mA
